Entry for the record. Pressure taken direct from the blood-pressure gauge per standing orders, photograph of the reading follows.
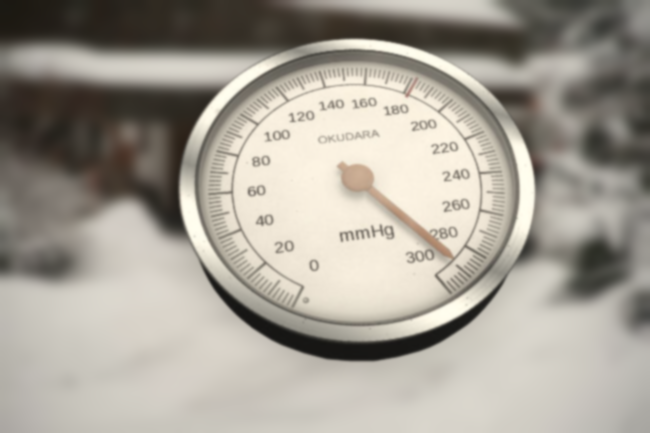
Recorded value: 290 mmHg
